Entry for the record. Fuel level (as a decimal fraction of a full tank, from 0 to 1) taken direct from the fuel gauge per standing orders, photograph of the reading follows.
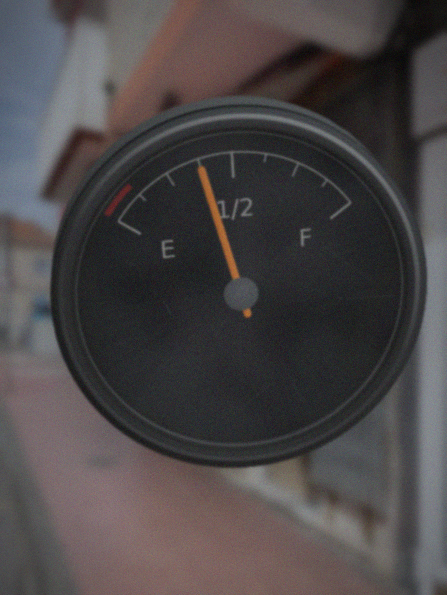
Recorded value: 0.375
